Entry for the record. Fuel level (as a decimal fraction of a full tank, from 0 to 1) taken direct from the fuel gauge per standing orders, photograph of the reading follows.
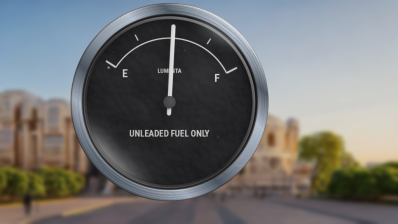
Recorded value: 0.5
